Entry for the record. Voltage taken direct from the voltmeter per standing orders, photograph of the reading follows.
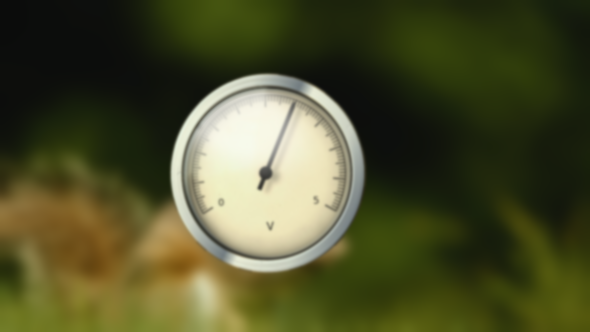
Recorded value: 3 V
